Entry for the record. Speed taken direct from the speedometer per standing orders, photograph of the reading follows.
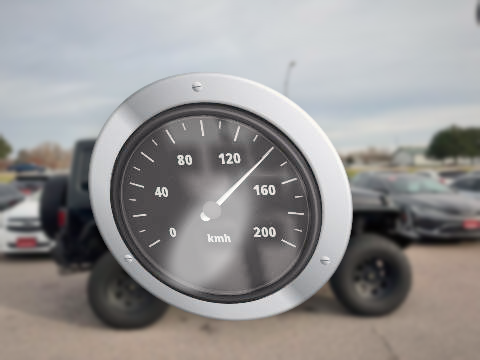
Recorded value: 140 km/h
